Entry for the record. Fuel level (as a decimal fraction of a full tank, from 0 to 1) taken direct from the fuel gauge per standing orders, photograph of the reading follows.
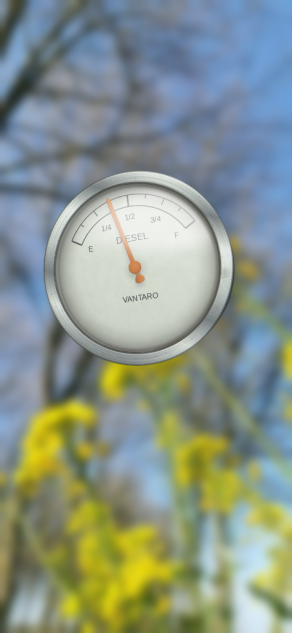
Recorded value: 0.375
